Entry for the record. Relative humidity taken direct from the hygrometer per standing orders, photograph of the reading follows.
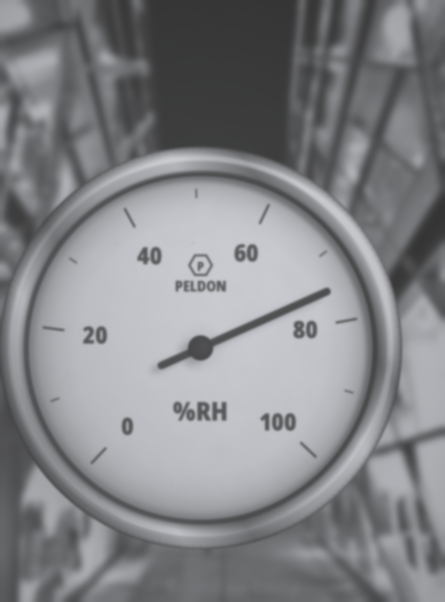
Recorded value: 75 %
